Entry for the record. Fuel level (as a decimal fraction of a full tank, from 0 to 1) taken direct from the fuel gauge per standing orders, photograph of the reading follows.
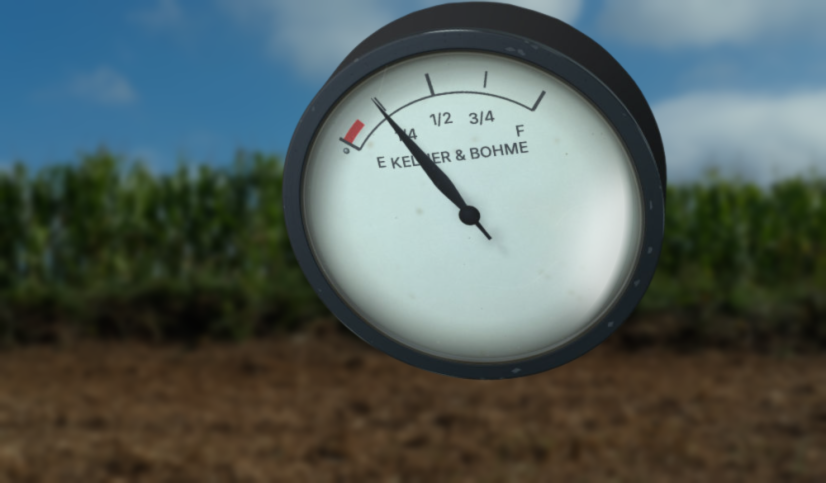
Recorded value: 0.25
